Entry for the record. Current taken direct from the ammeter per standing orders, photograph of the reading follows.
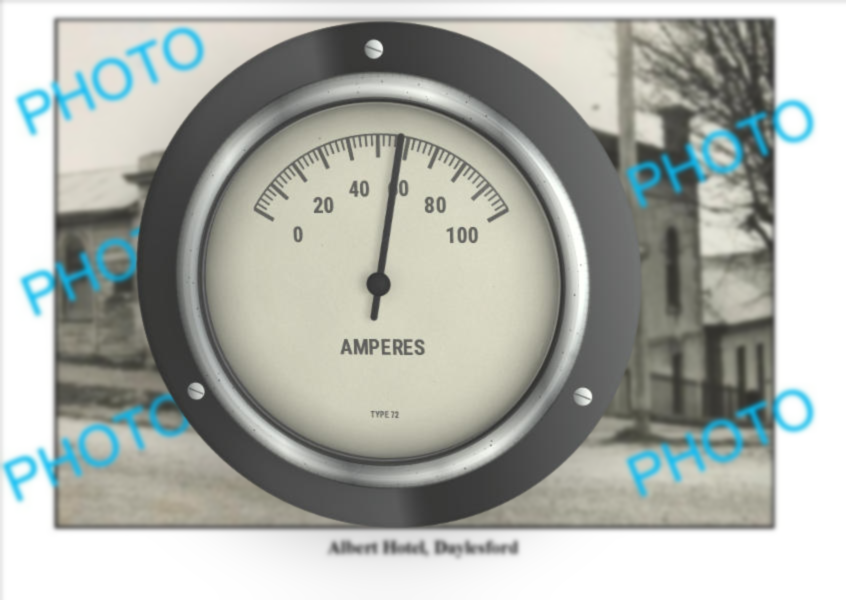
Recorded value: 58 A
